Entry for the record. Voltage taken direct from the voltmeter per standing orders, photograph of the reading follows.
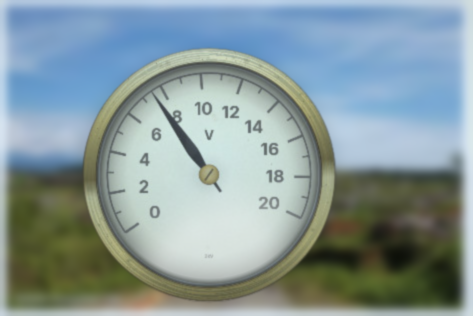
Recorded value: 7.5 V
